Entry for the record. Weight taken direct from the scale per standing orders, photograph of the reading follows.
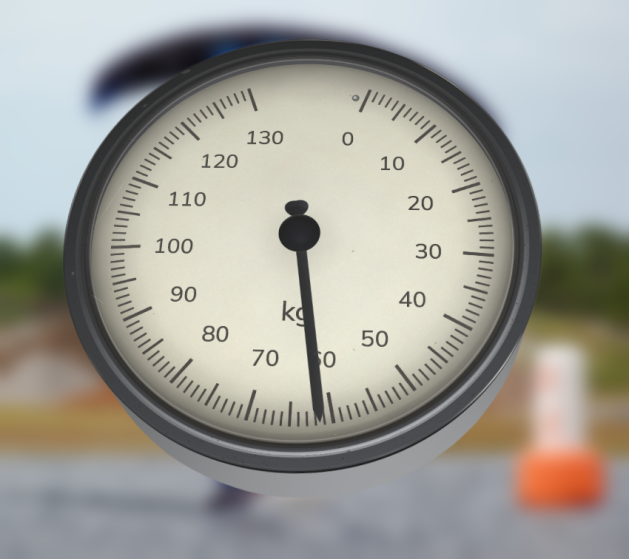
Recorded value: 61.5 kg
